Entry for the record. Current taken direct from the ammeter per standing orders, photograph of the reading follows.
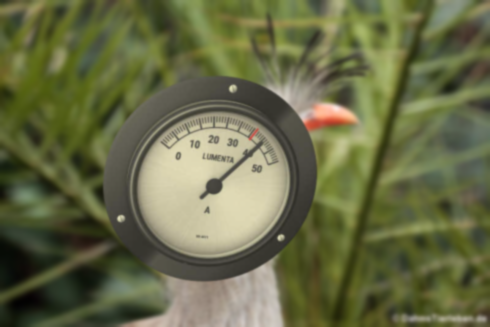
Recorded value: 40 A
